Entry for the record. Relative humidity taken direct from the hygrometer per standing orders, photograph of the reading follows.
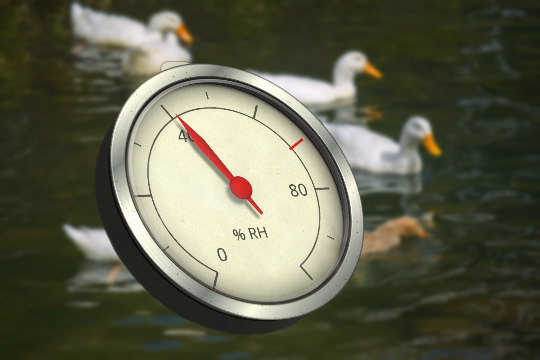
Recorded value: 40 %
